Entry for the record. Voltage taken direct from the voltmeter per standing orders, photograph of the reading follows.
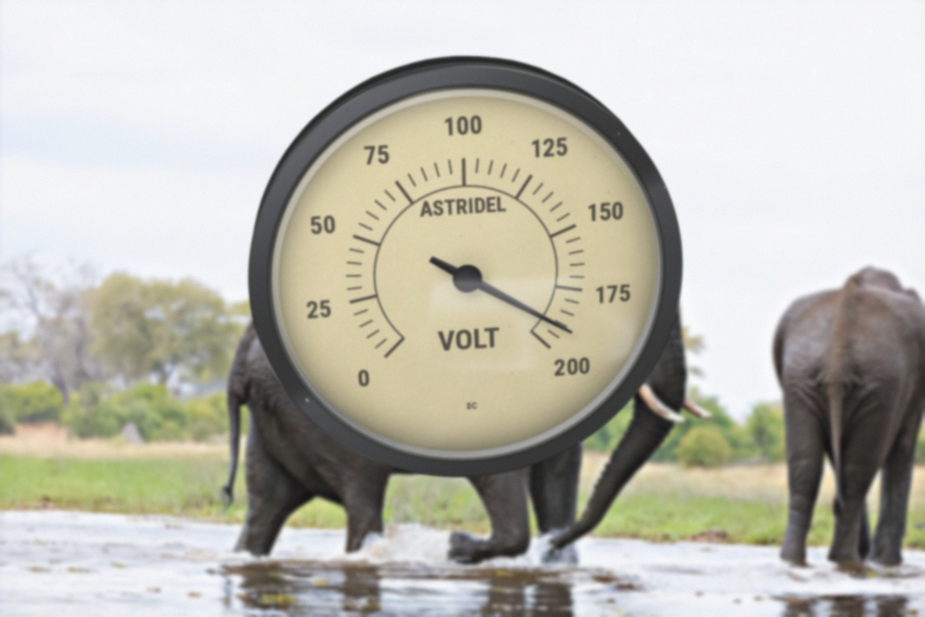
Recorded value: 190 V
